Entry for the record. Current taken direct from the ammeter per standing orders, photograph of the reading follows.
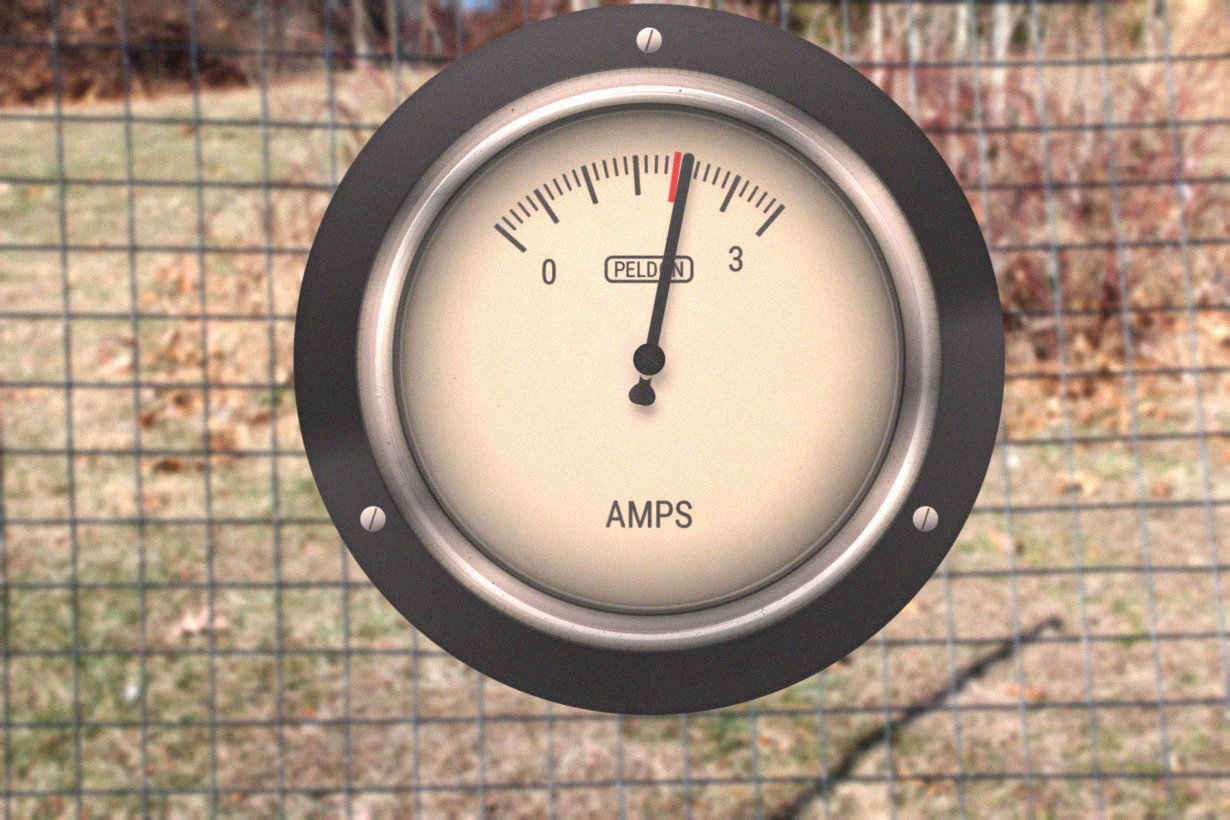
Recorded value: 2 A
